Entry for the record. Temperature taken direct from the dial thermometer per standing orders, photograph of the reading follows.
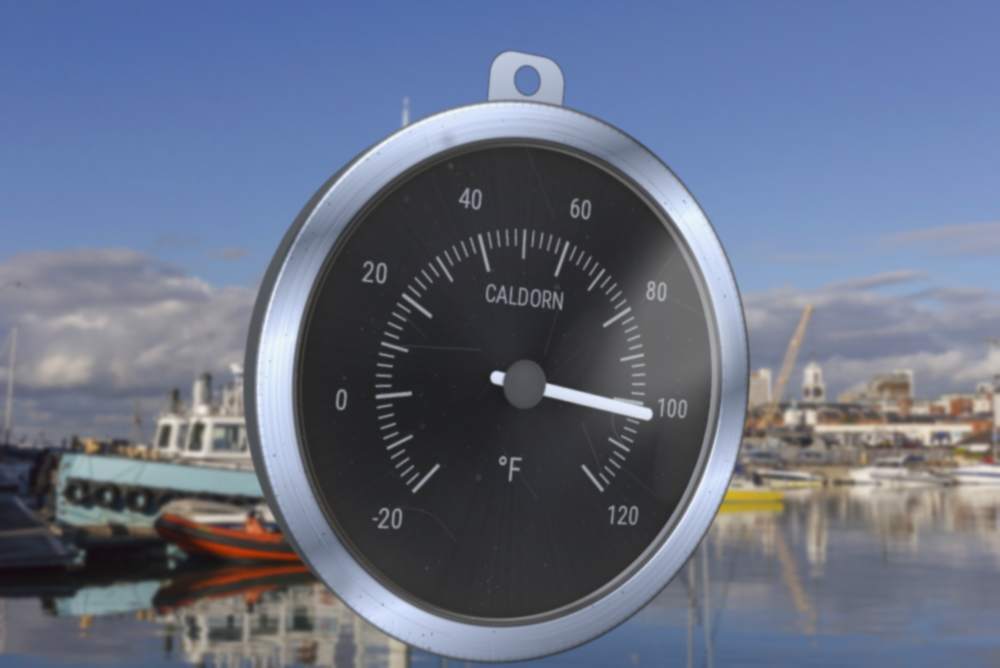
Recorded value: 102 °F
